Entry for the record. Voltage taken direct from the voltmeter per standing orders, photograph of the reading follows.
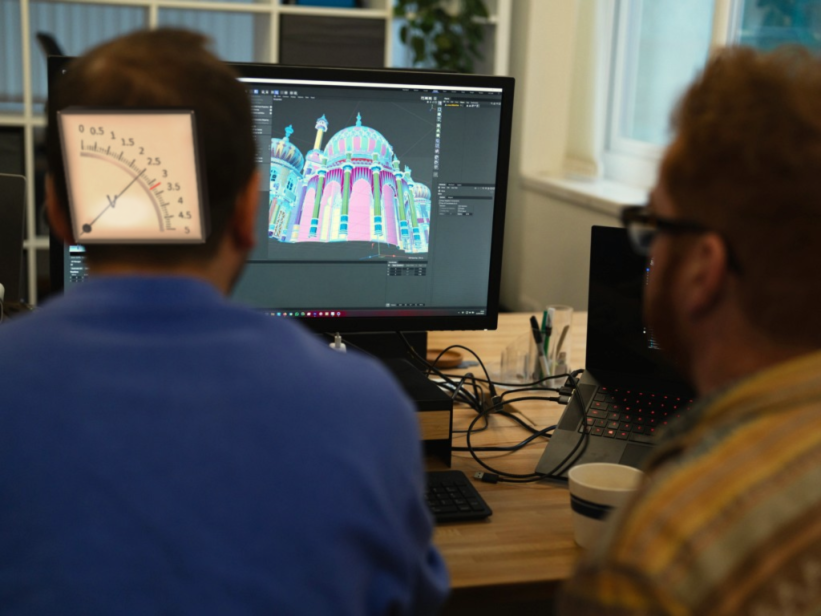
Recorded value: 2.5 V
